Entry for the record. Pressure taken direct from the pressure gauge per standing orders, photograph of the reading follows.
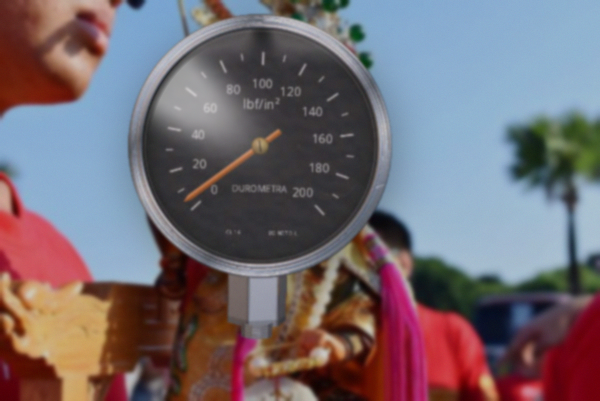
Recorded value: 5 psi
